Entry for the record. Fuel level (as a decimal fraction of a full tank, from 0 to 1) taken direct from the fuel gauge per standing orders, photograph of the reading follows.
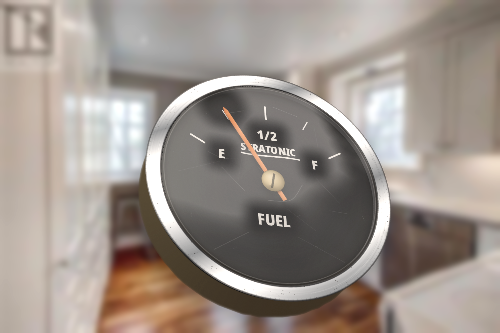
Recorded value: 0.25
